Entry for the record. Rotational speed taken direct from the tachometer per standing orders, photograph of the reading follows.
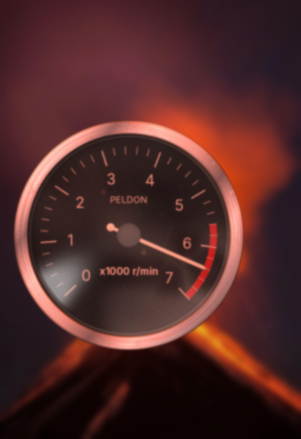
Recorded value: 6400 rpm
